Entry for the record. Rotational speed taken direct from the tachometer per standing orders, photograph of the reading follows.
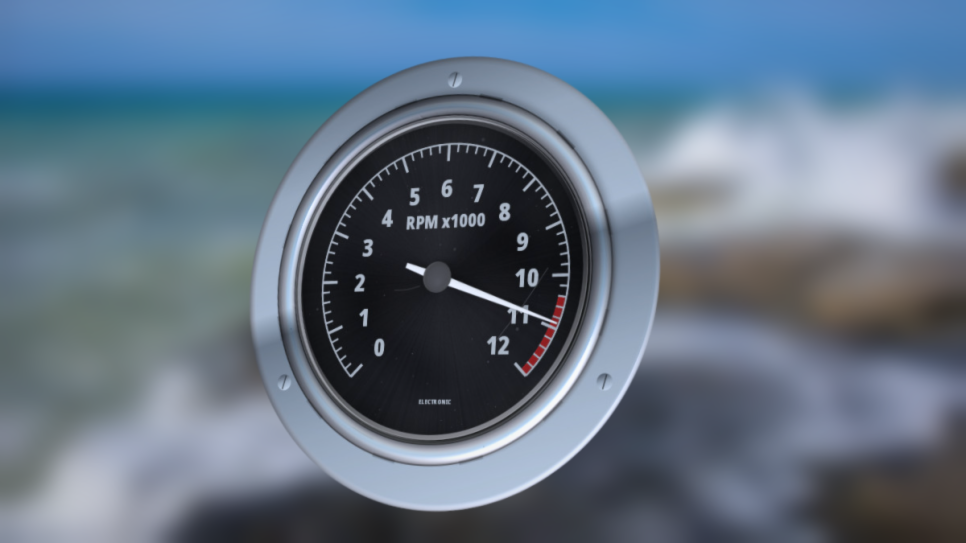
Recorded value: 10900 rpm
